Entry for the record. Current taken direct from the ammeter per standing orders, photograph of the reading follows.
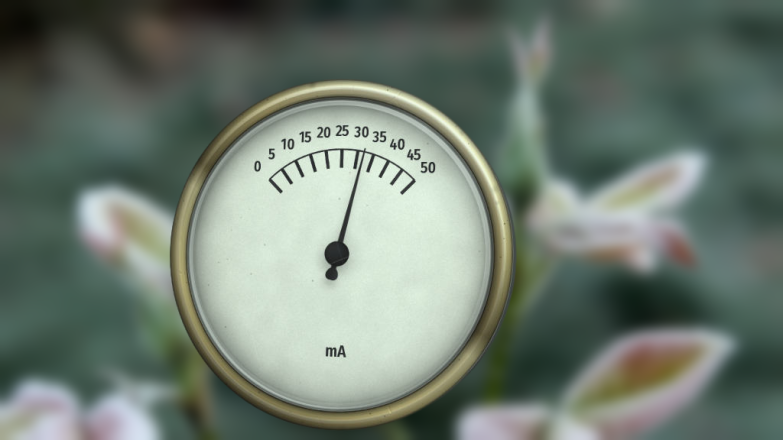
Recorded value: 32.5 mA
